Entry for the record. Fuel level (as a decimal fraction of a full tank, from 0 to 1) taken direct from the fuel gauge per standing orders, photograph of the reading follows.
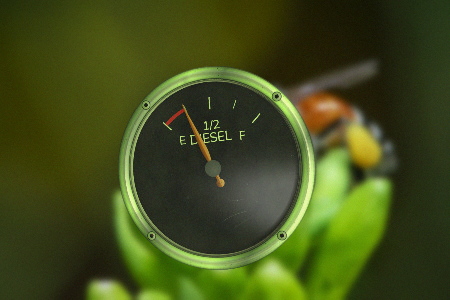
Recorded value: 0.25
